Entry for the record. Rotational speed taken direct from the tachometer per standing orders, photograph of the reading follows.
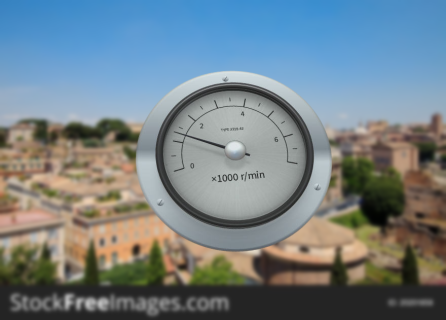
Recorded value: 1250 rpm
